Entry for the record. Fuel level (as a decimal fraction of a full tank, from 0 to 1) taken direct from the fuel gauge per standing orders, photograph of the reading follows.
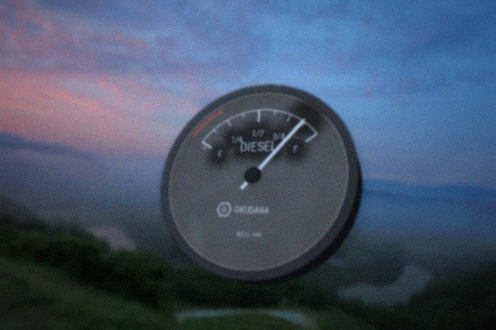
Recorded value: 0.875
